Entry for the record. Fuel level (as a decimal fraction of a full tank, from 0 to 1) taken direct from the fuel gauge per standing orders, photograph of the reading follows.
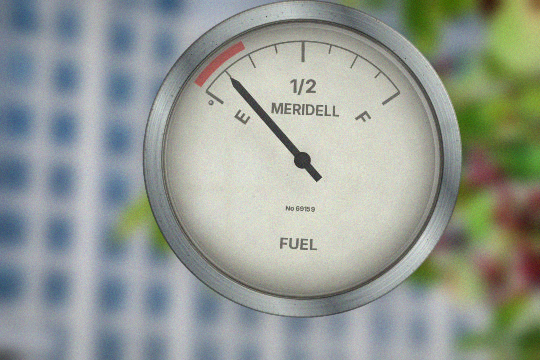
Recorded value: 0.125
